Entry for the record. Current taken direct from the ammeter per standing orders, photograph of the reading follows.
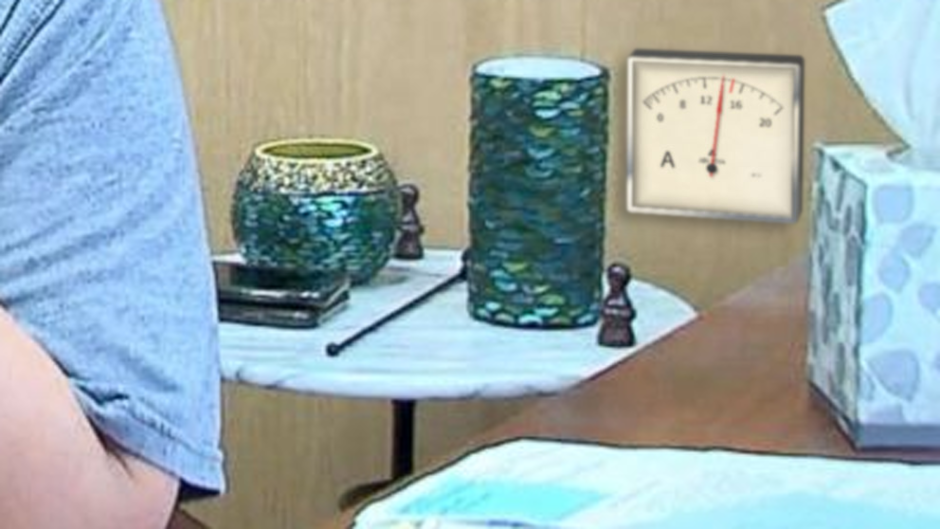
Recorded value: 14 A
